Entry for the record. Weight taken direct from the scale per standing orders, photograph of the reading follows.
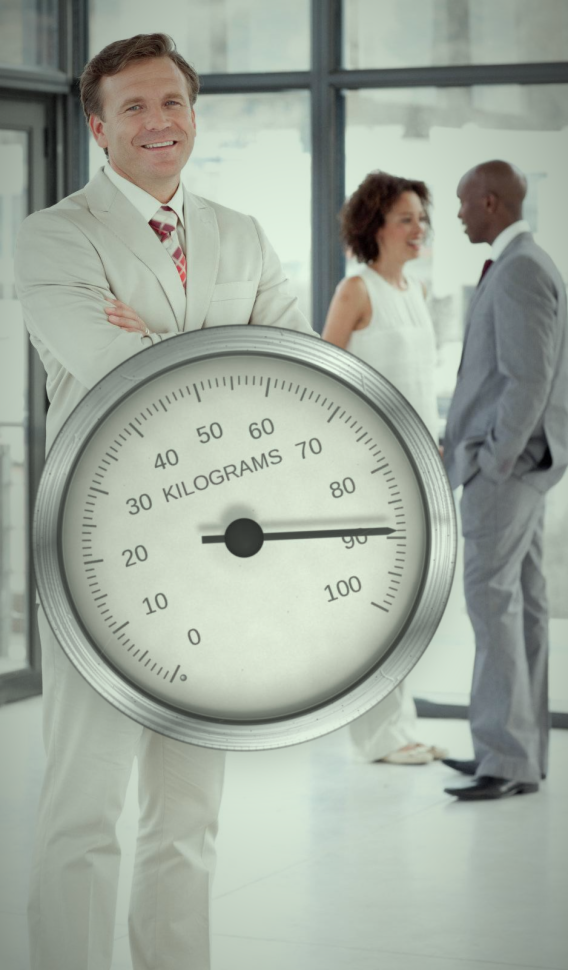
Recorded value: 89 kg
